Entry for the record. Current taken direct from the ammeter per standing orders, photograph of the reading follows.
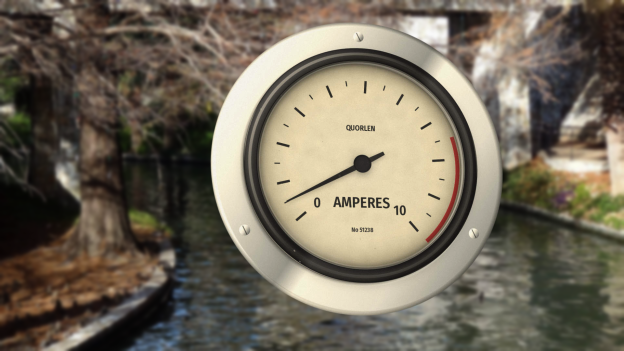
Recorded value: 0.5 A
